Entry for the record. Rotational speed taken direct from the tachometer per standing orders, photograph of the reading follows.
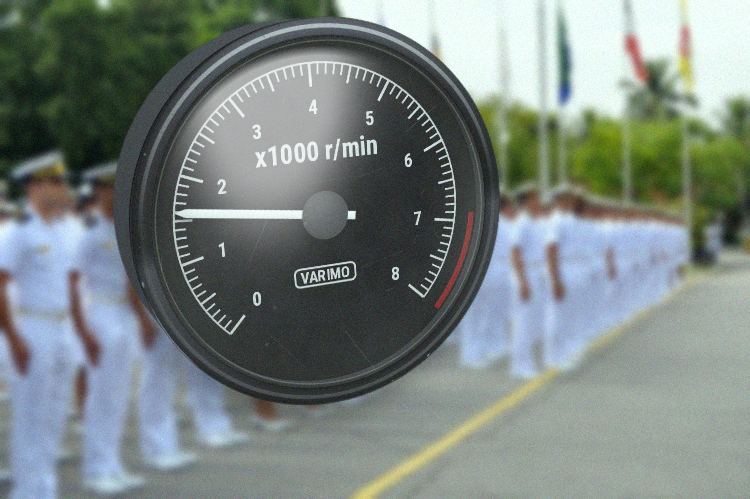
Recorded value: 1600 rpm
